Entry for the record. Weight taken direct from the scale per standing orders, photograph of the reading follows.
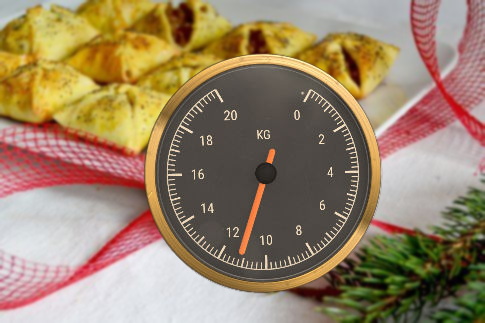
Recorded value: 11.2 kg
